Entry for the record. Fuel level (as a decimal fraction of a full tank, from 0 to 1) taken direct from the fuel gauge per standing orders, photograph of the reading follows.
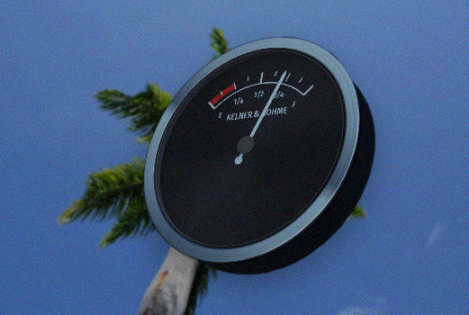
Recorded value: 0.75
